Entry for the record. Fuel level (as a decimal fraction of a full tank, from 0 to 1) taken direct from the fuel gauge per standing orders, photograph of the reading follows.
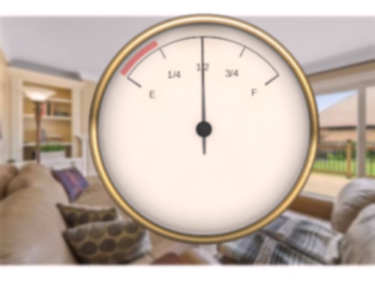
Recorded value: 0.5
